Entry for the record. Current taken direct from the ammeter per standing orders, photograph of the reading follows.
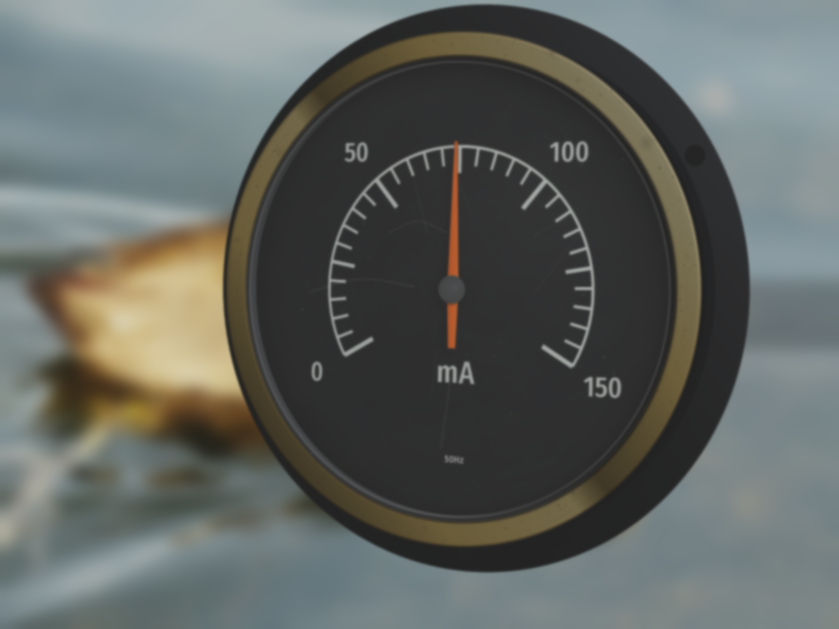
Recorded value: 75 mA
